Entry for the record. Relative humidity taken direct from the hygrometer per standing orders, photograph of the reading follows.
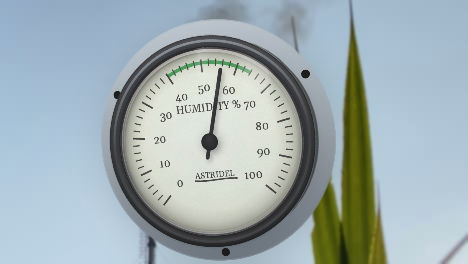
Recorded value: 56 %
